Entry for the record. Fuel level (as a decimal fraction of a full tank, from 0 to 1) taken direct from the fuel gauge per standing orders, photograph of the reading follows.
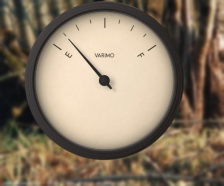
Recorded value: 0.125
